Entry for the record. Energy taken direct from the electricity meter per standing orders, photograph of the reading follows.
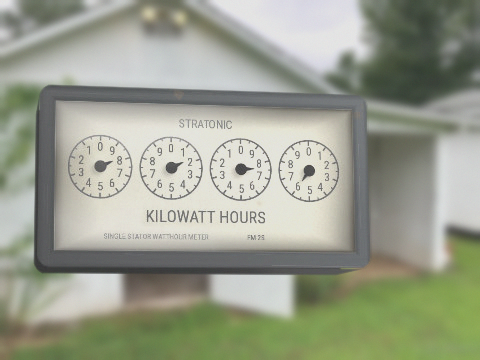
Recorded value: 8176 kWh
